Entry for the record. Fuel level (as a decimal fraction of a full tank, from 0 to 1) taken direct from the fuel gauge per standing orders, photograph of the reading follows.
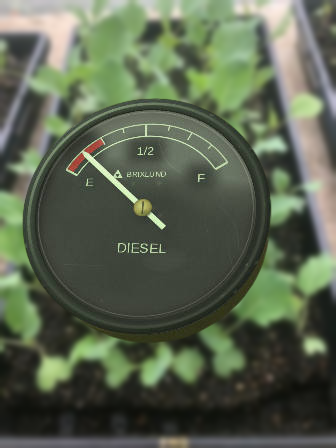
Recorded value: 0.125
